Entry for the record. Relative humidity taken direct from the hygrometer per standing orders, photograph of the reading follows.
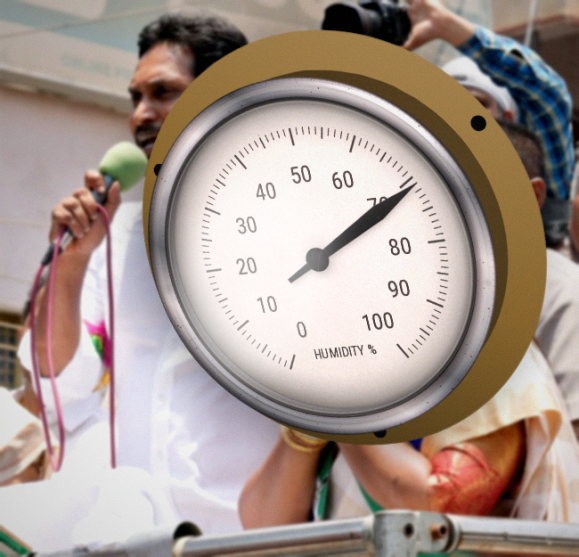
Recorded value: 71 %
